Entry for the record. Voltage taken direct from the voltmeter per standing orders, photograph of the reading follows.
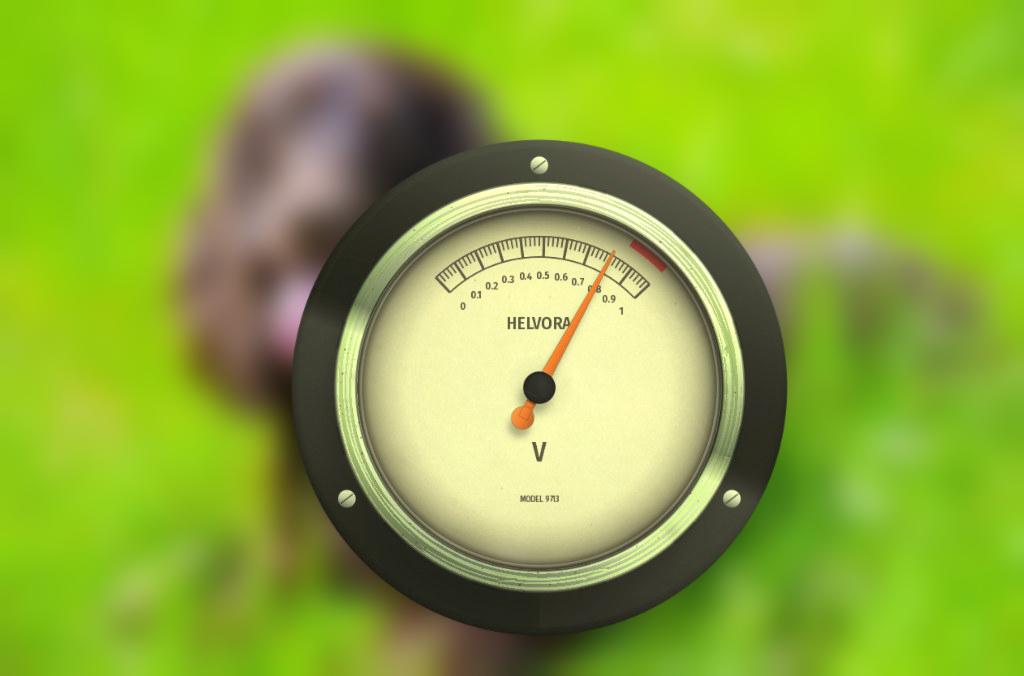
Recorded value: 0.8 V
